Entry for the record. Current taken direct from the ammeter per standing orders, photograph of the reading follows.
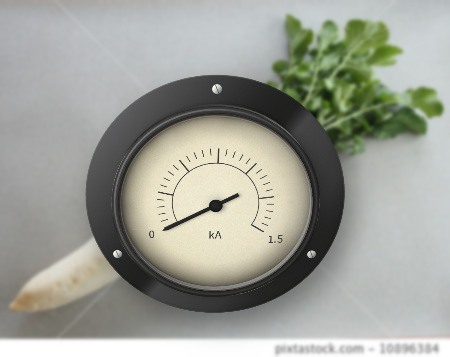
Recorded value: 0 kA
